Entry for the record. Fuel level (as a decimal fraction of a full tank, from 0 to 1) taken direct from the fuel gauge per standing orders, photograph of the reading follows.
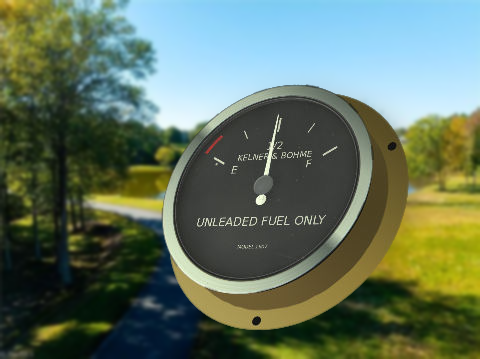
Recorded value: 0.5
